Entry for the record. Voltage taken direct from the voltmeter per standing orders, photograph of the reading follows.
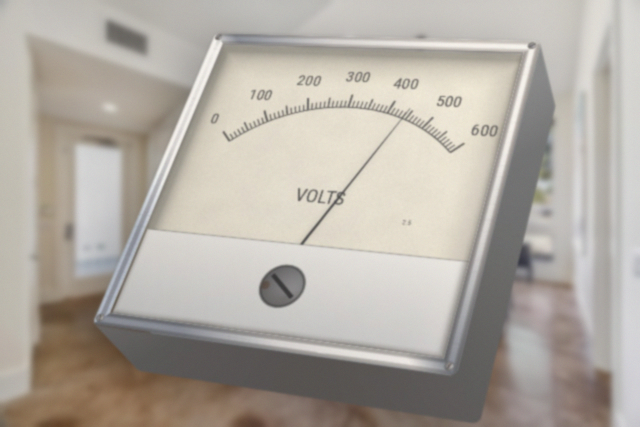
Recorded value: 450 V
